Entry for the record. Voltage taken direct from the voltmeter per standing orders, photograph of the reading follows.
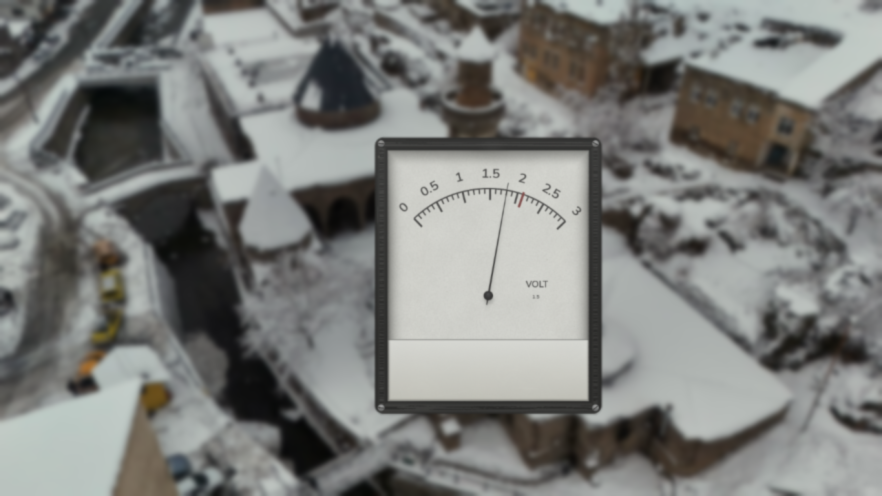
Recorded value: 1.8 V
